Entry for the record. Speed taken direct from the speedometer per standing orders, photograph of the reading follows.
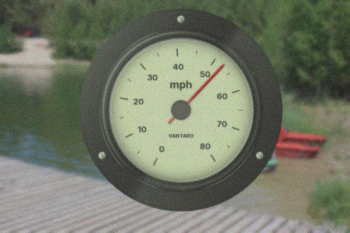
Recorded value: 52.5 mph
